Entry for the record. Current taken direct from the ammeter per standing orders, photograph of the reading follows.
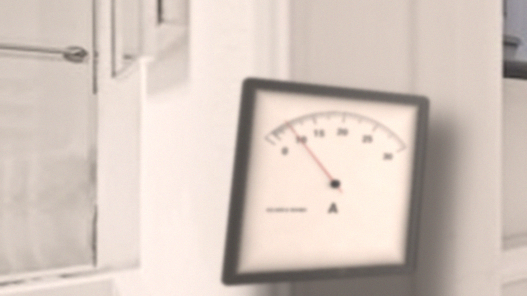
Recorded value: 10 A
